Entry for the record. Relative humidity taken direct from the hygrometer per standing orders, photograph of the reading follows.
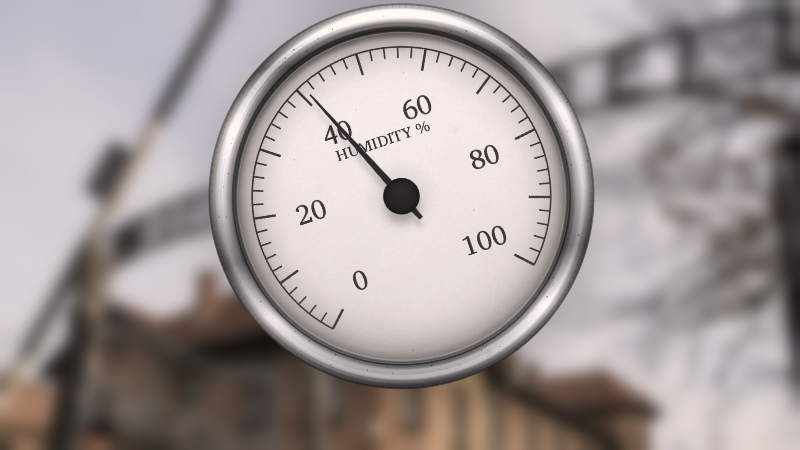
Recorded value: 41 %
